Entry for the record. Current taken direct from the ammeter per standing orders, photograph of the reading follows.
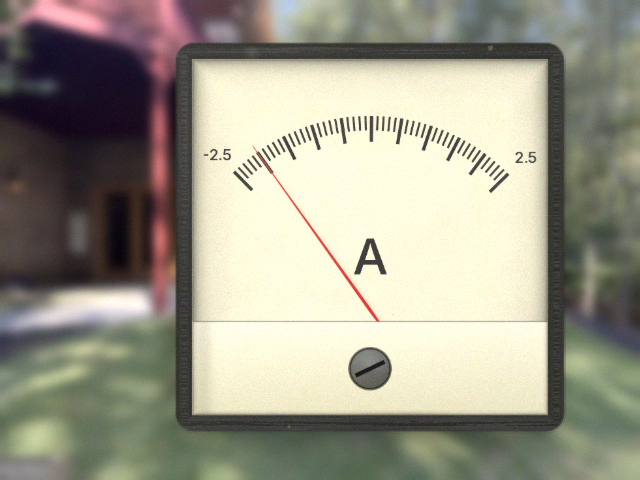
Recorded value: -2 A
